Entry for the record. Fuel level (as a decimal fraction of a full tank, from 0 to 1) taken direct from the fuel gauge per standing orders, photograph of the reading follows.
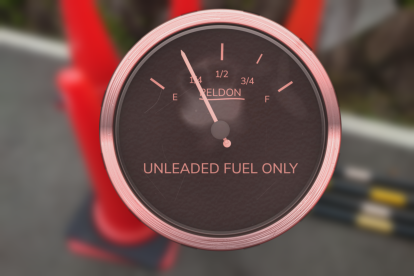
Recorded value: 0.25
